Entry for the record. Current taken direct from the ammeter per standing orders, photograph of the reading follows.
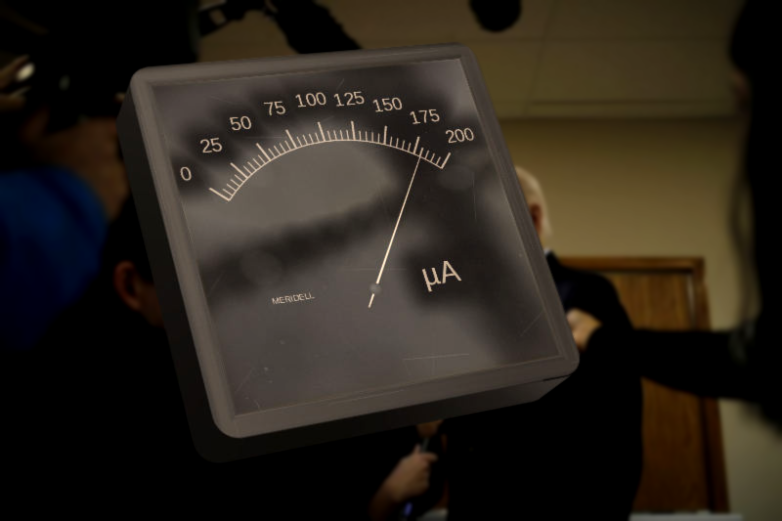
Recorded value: 180 µA
